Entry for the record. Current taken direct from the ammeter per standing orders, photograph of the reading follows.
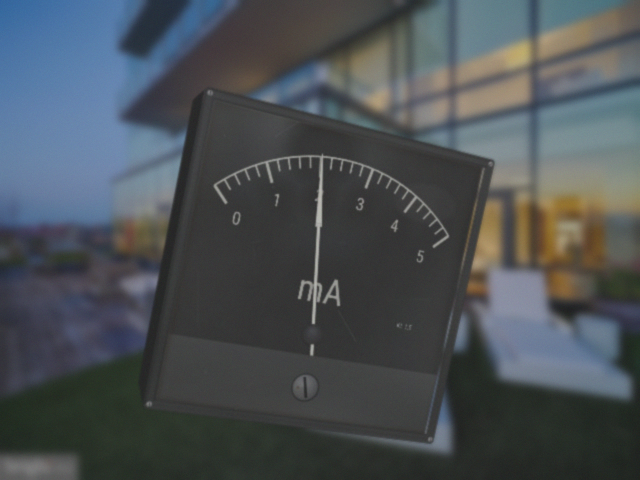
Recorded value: 2 mA
